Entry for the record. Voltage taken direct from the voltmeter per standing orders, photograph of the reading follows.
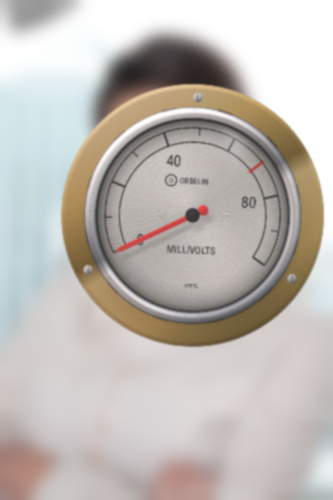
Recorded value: 0 mV
